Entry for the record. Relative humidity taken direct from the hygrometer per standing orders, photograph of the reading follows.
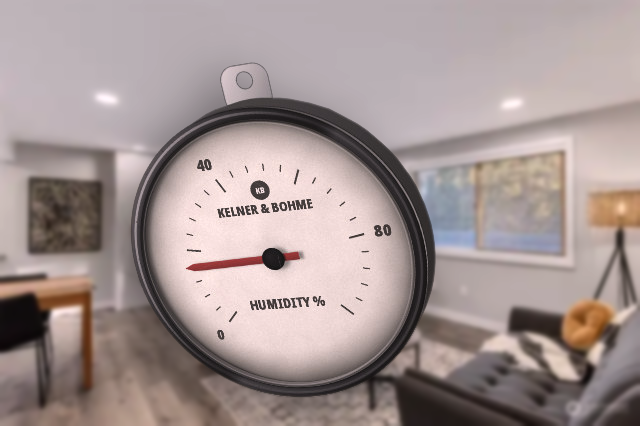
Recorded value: 16 %
